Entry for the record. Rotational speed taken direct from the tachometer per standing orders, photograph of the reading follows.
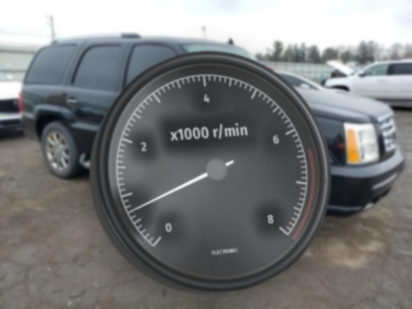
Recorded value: 700 rpm
